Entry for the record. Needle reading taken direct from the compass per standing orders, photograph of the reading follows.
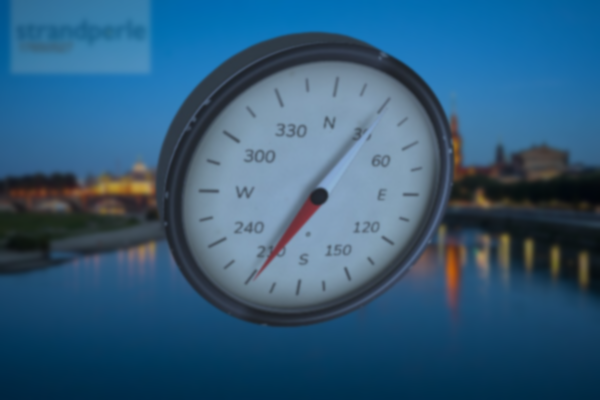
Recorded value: 210 °
